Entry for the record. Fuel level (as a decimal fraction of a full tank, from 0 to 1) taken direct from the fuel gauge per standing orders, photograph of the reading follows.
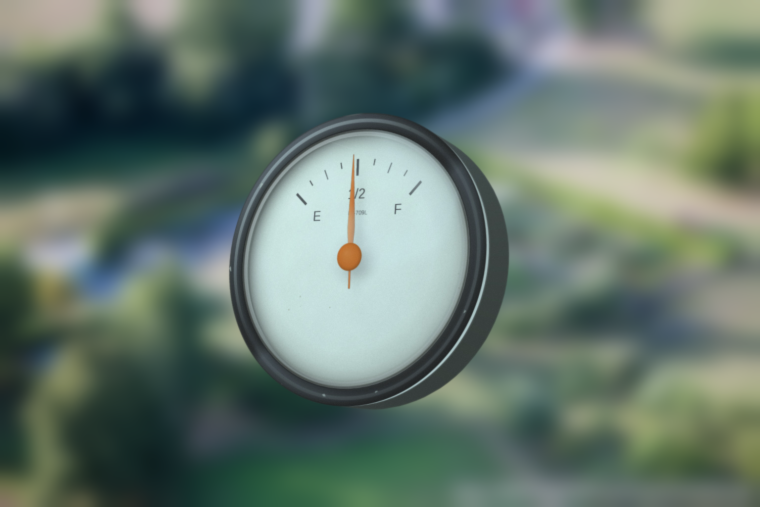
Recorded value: 0.5
